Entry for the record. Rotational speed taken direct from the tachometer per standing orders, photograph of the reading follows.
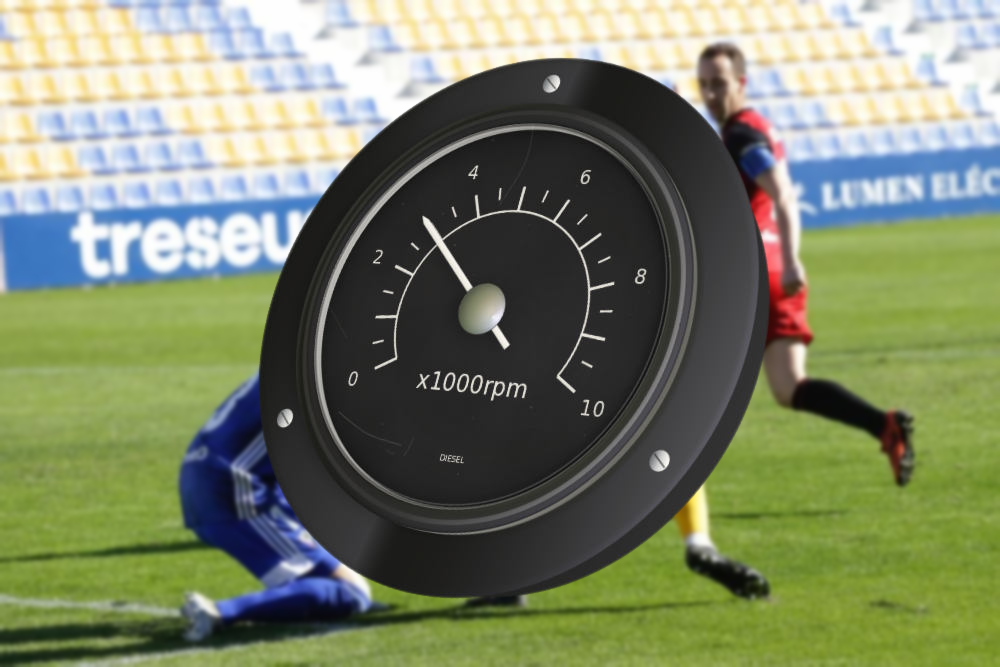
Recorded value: 3000 rpm
